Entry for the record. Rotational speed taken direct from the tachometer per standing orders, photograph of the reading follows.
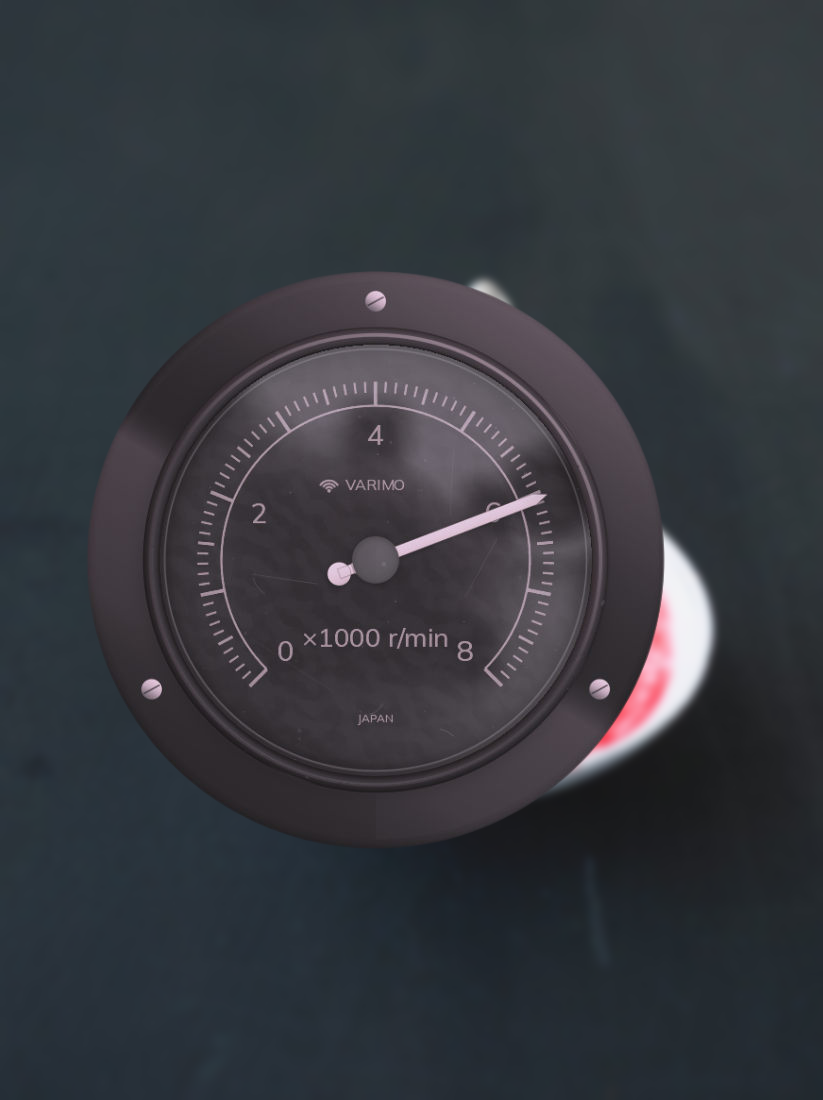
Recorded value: 6050 rpm
